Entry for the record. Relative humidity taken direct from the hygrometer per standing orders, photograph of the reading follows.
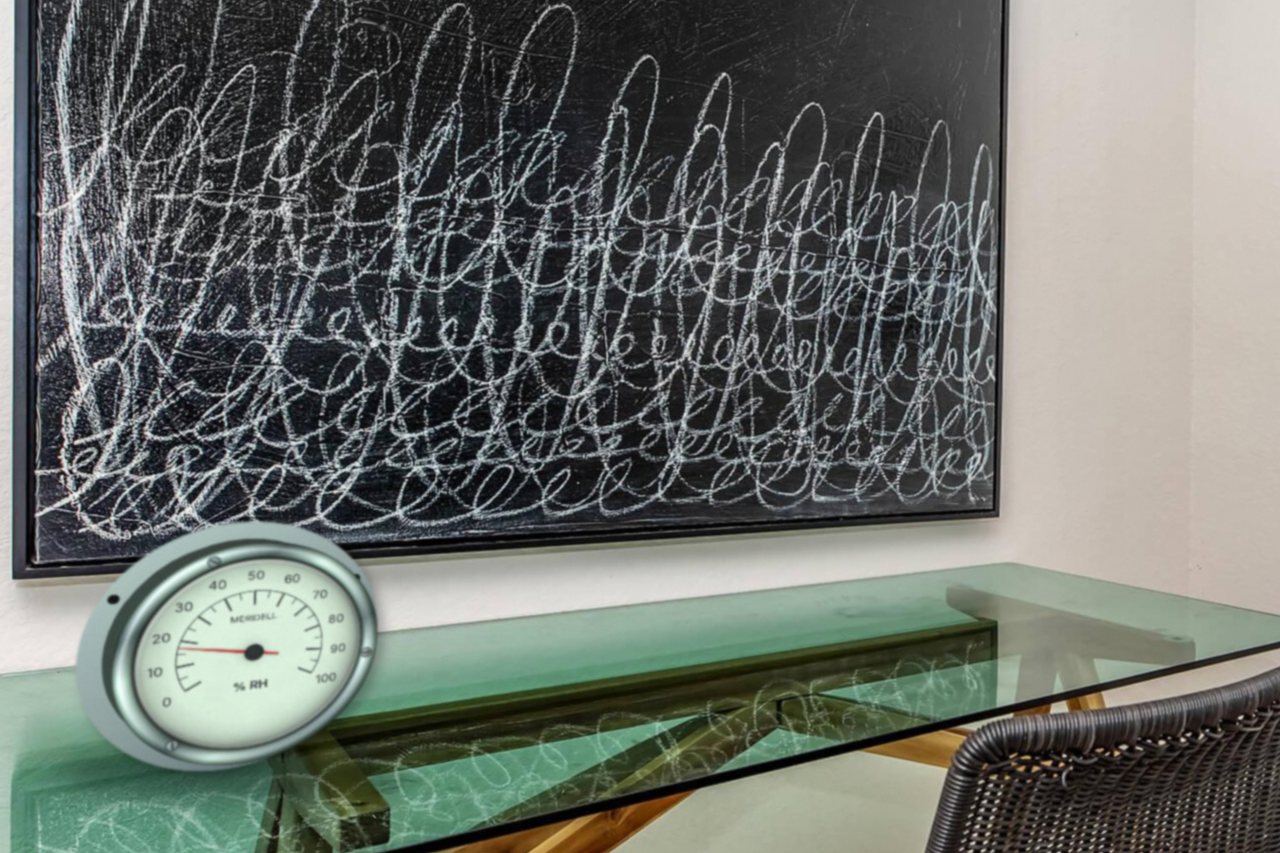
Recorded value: 17.5 %
